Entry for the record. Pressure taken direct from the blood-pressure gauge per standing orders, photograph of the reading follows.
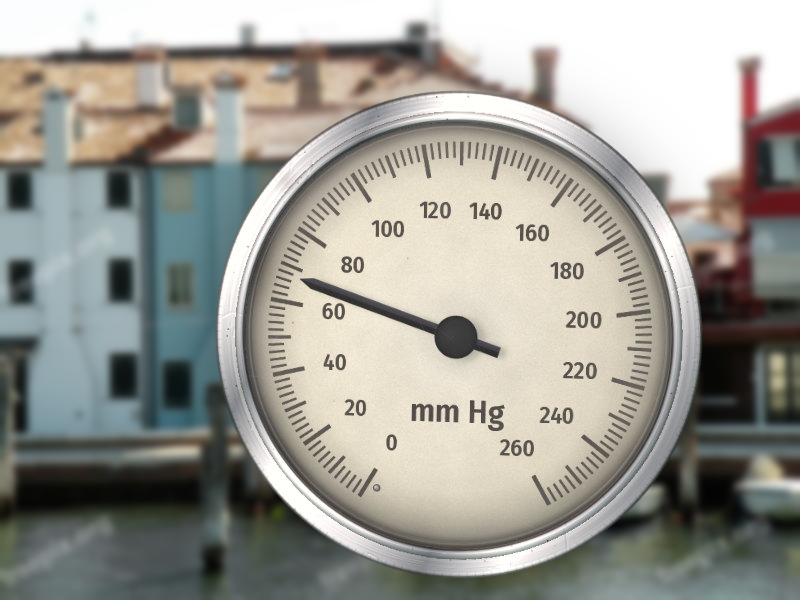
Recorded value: 68 mmHg
